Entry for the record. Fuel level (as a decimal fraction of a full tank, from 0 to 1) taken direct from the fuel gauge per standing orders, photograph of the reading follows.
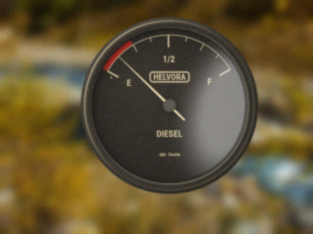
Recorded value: 0.125
